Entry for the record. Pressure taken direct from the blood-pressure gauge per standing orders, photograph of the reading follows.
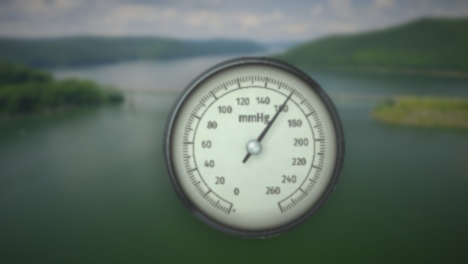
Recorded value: 160 mmHg
